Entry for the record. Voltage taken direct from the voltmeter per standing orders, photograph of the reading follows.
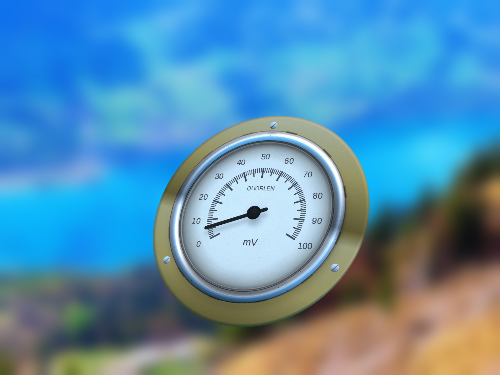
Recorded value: 5 mV
